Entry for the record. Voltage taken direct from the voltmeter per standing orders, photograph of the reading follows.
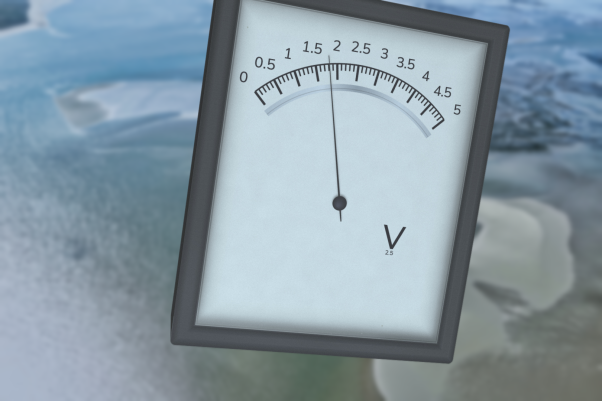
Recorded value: 1.8 V
